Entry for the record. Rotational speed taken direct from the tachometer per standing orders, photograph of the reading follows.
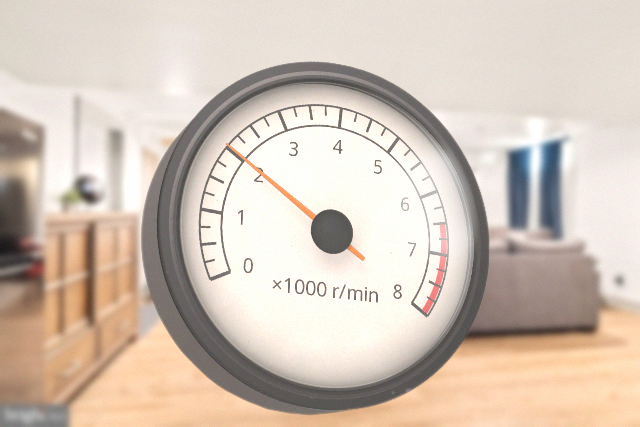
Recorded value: 2000 rpm
